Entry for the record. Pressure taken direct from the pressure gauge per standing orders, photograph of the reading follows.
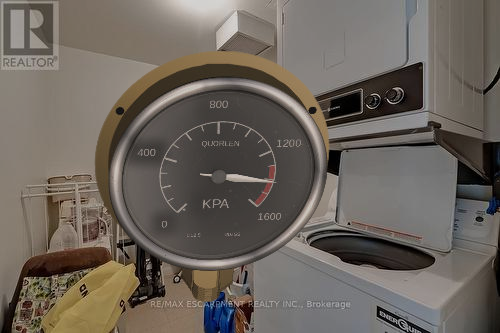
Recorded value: 1400 kPa
